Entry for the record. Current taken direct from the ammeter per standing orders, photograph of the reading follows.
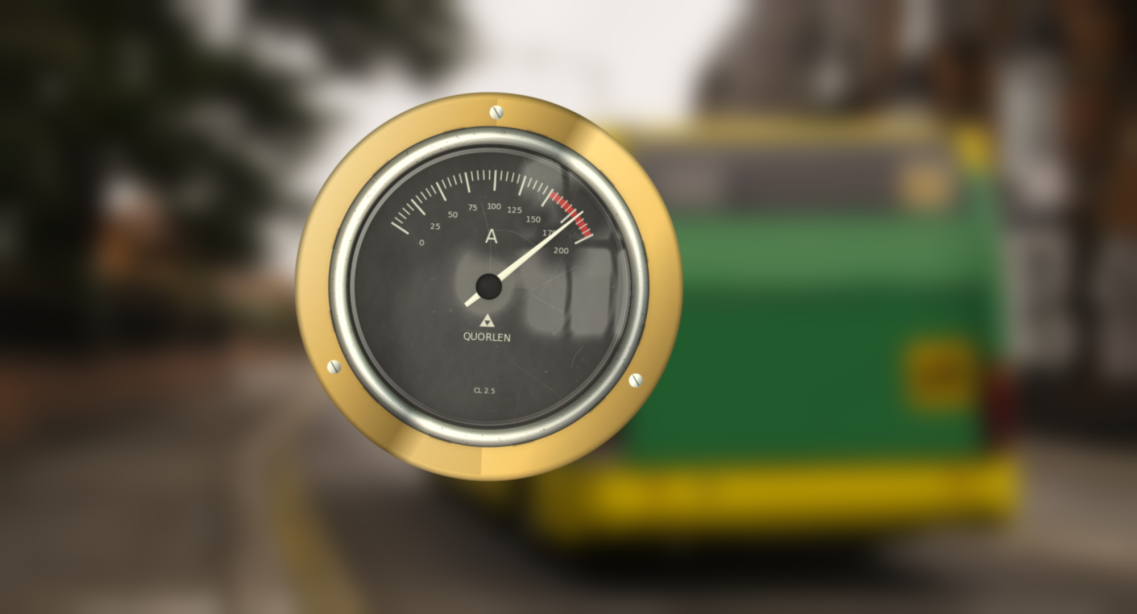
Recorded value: 180 A
